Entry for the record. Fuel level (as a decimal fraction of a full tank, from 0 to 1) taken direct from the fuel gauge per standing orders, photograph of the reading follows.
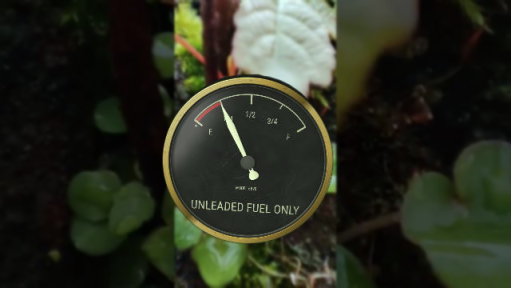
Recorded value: 0.25
